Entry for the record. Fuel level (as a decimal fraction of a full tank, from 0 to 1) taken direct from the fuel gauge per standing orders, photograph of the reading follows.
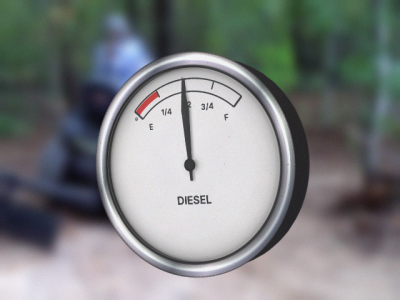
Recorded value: 0.5
